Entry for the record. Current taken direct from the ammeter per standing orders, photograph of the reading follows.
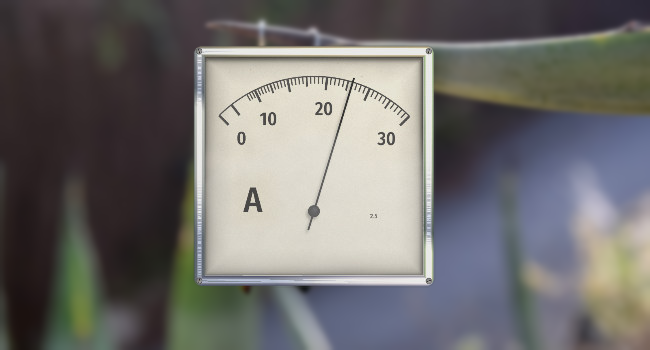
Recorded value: 23 A
